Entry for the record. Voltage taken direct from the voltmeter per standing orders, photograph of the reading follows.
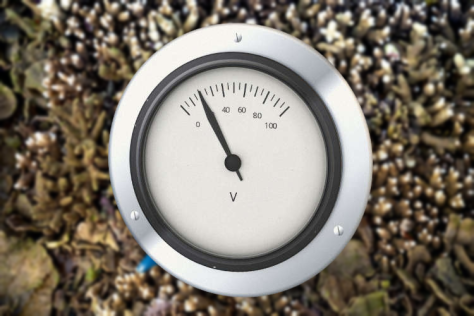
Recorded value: 20 V
